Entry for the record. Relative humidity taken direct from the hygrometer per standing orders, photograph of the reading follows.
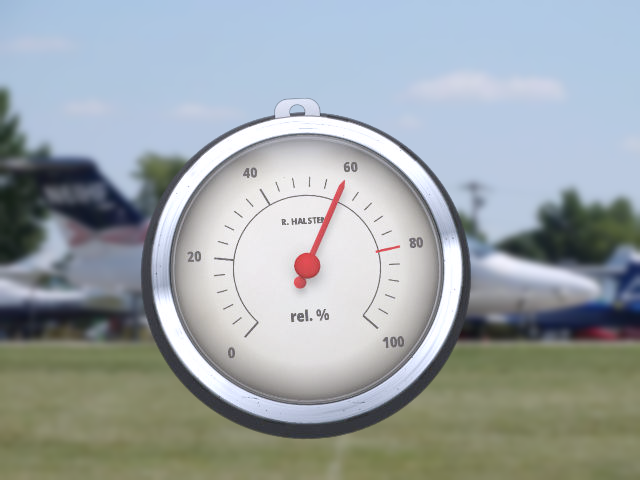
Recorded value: 60 %
